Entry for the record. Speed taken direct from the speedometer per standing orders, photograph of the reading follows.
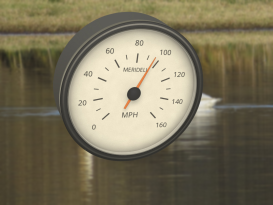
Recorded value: 95 mph
